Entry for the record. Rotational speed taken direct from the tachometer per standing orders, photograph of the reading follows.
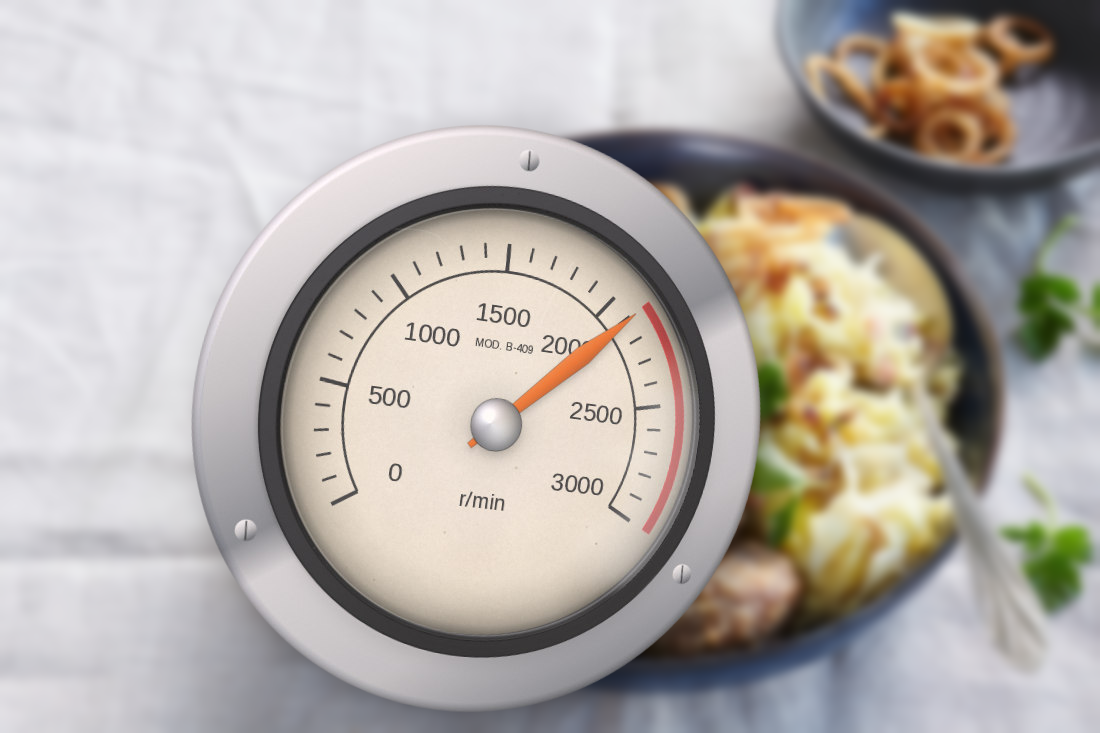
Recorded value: 2100 rpm
